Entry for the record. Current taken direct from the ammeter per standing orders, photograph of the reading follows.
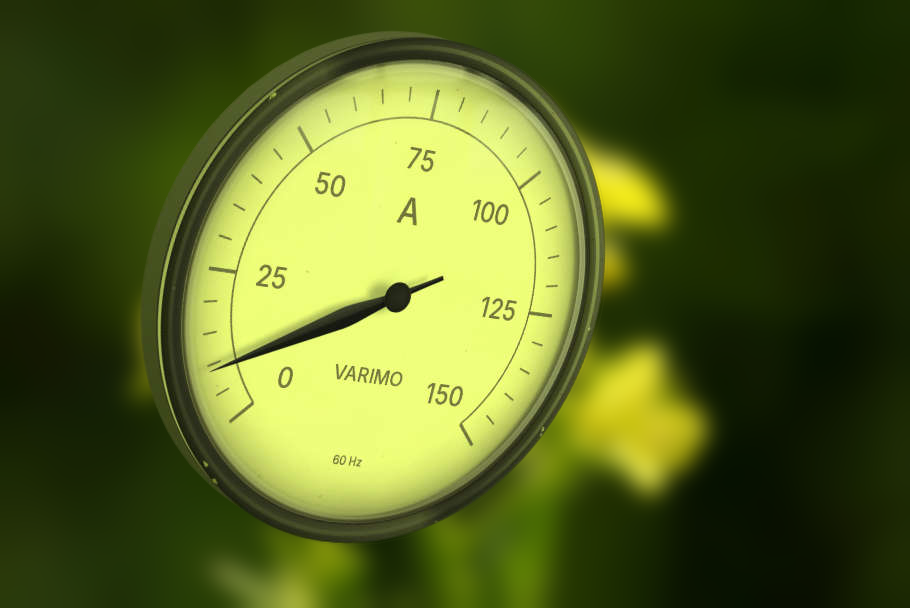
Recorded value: 10 A
